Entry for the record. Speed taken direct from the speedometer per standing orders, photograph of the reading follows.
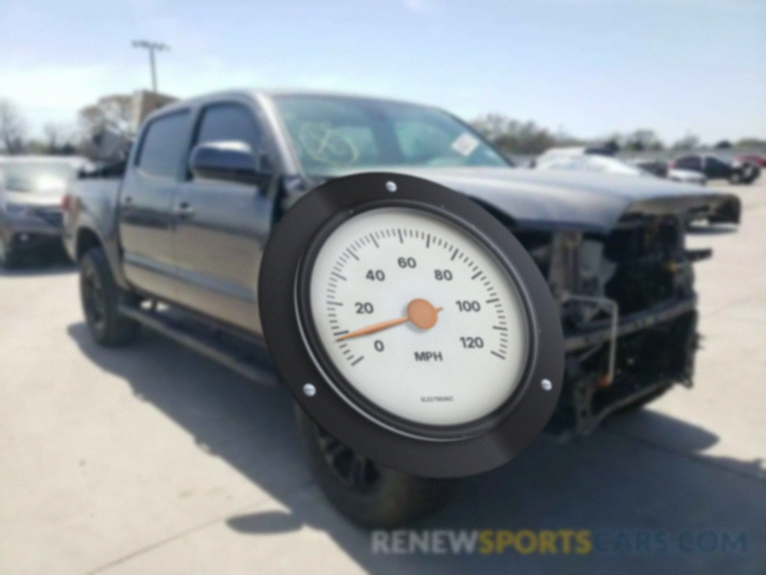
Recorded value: 8 mph
